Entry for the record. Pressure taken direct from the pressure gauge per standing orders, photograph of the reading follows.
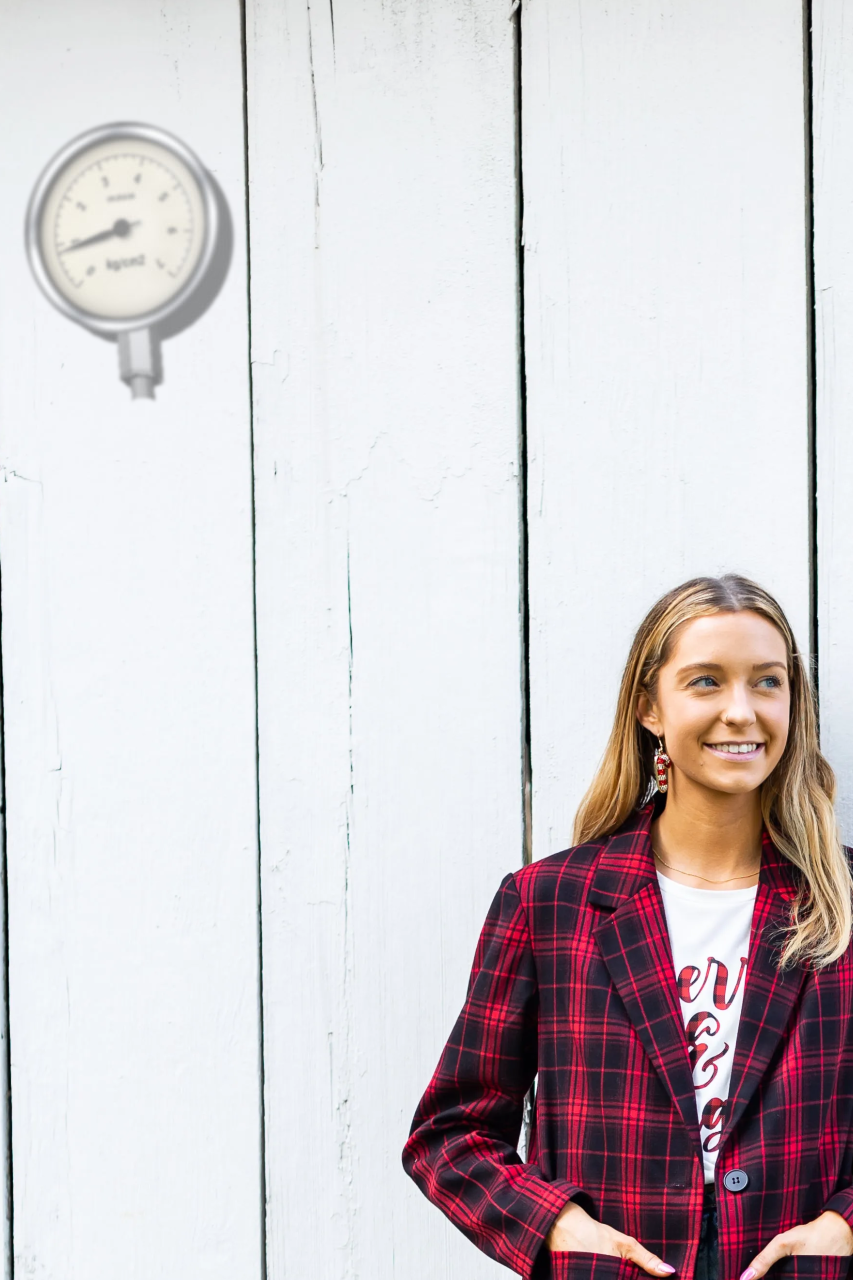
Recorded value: 0.8 kg/cm²
